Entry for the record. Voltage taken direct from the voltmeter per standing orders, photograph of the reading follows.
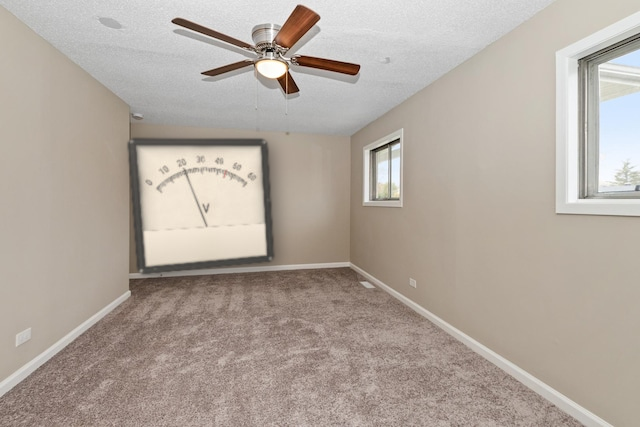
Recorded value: 20 V
